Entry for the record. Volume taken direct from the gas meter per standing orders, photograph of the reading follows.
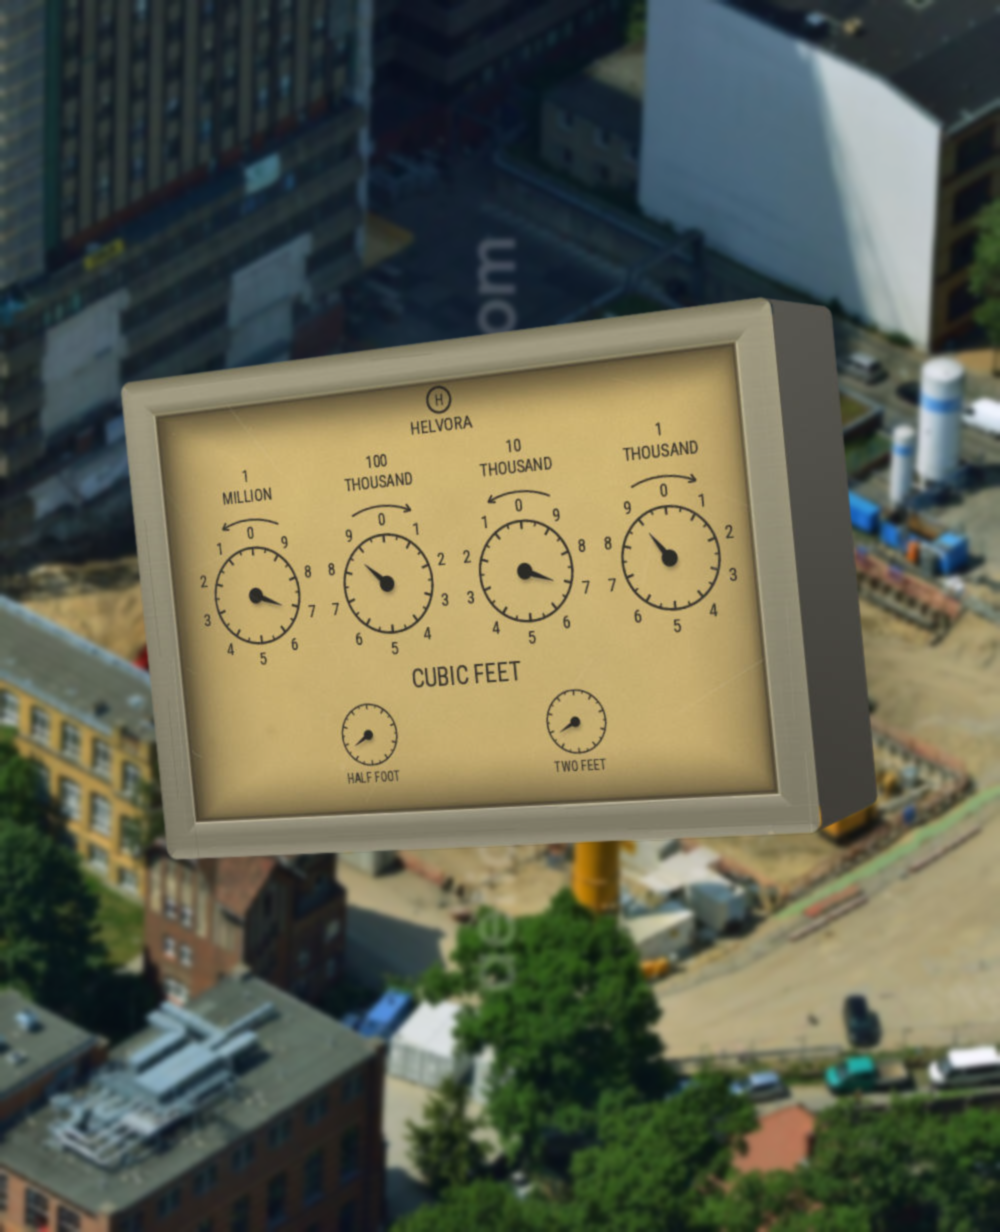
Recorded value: 686900 ft³
